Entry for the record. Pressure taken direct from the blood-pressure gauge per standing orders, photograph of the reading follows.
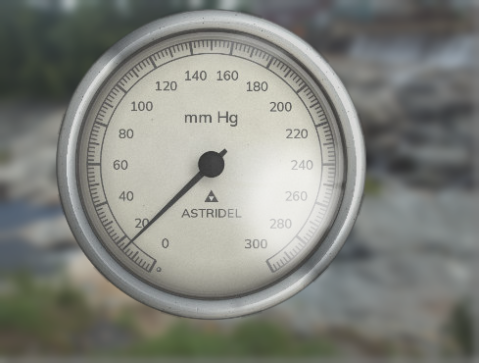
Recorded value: 16 mmHg
